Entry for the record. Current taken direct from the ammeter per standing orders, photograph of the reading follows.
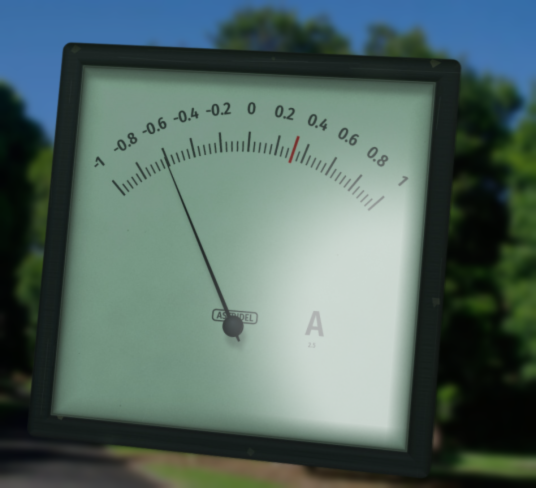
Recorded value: -0.6 A
